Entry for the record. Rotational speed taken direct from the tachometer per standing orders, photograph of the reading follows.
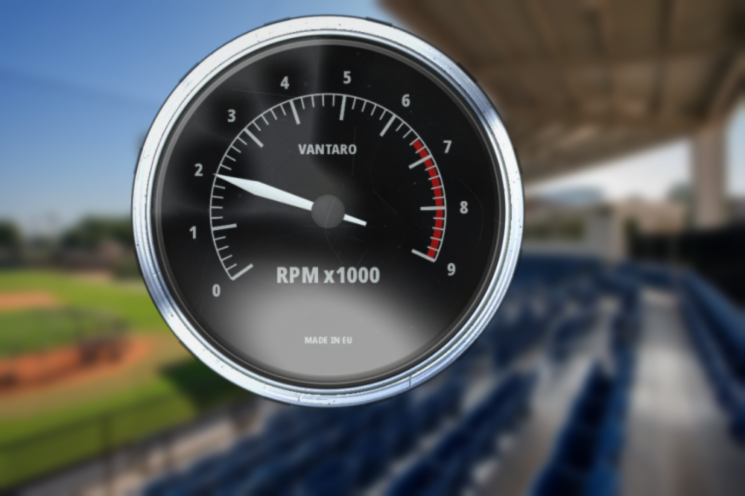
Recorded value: 2000 rpm
